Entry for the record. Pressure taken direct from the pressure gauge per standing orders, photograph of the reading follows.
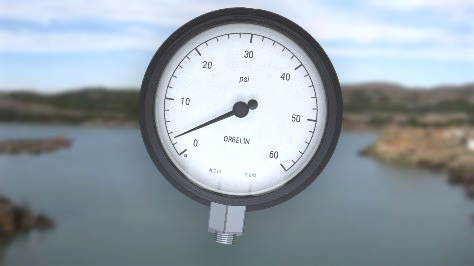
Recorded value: 3 psi
